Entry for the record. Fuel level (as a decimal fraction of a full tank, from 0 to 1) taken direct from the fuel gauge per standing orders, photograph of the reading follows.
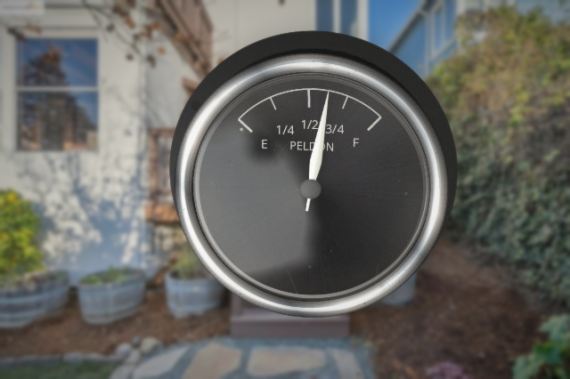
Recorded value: 0.625
